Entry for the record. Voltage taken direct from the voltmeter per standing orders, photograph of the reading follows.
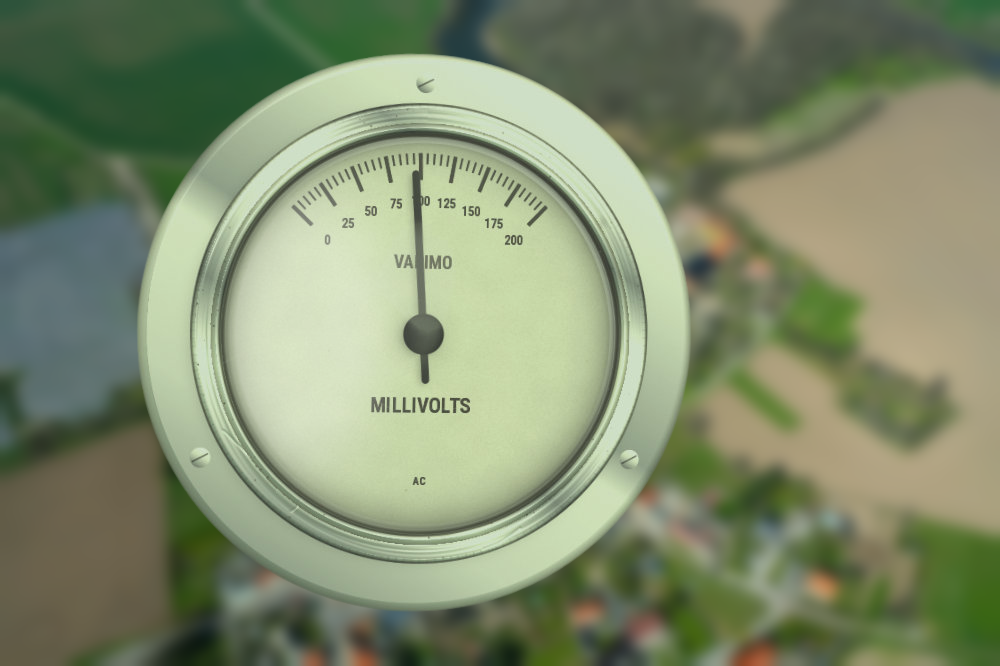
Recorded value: 95 mV
